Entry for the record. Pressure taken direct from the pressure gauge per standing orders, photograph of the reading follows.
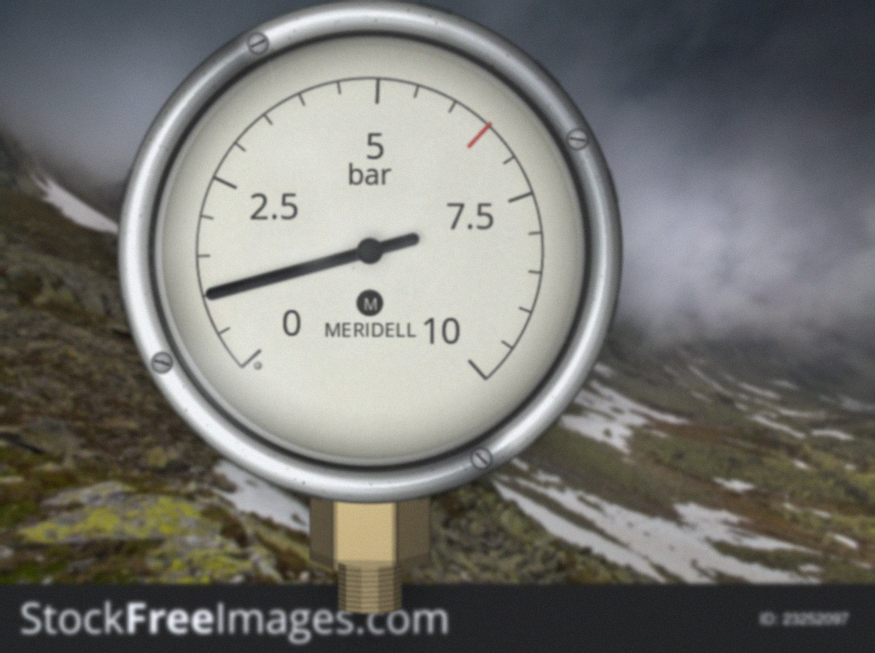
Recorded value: 1 bar
